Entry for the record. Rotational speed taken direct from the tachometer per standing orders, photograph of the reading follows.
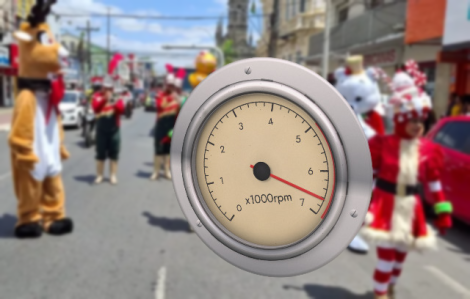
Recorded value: 6600 rpm
